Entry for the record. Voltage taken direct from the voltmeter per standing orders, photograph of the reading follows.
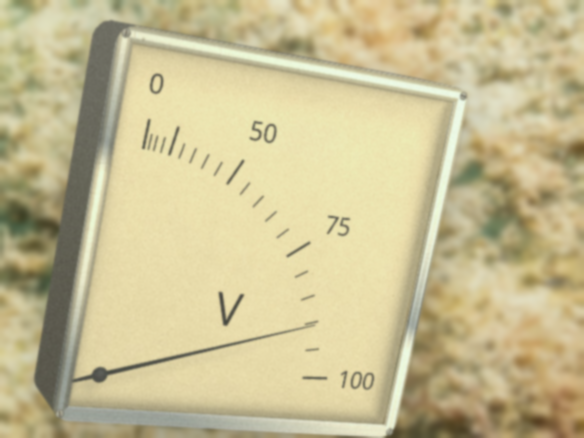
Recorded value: 90 V
